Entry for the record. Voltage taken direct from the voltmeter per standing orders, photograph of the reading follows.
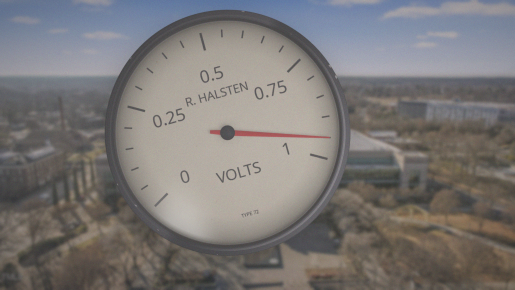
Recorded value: 0.95 V
